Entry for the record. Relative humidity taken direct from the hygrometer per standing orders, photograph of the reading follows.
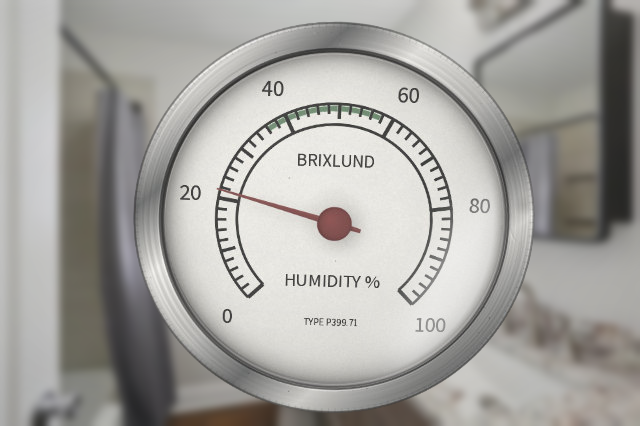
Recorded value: 22 %
